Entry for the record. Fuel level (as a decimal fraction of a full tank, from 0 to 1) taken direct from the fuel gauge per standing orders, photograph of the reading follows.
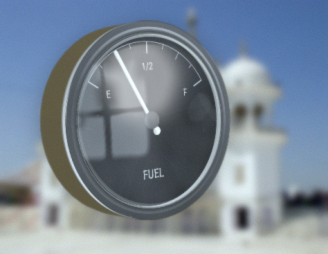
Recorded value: 0.25
